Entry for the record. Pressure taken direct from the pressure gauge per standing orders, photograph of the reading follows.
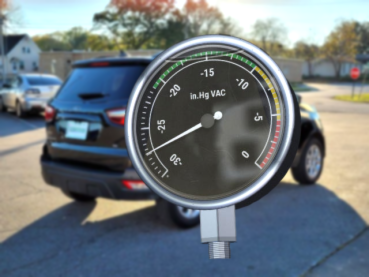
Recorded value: -27.5 inHg
